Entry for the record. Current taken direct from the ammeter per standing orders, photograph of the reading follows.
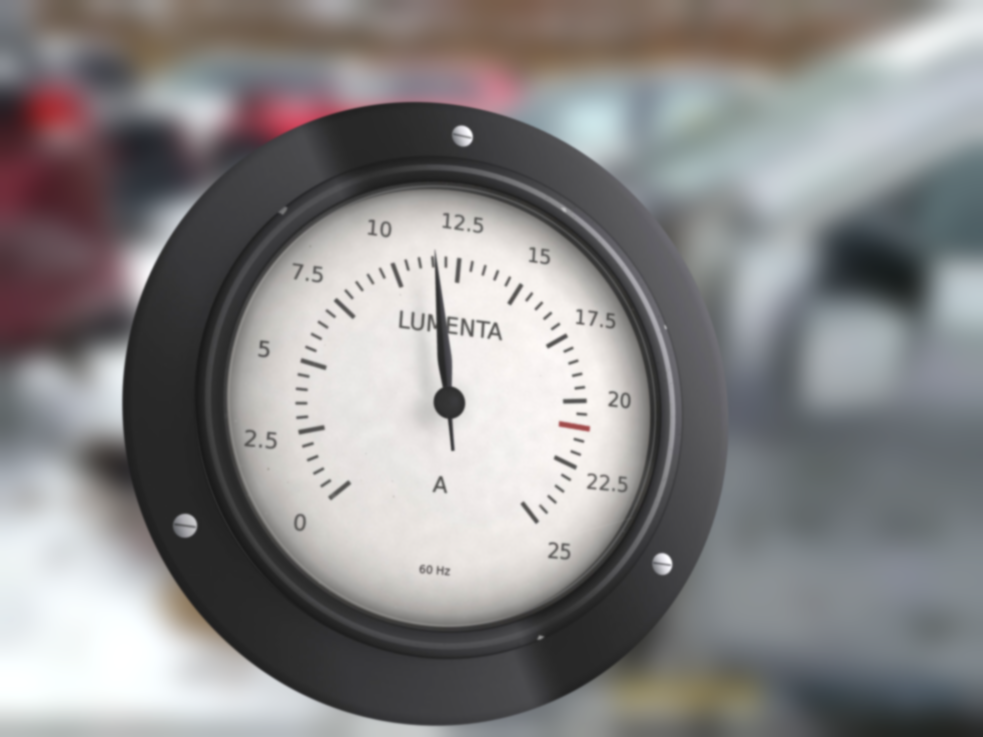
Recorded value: 11.5 A
